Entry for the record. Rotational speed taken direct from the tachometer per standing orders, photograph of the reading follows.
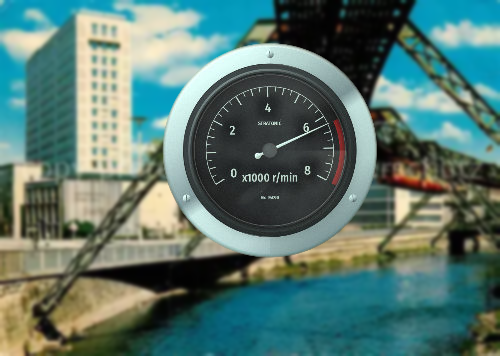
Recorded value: 6250 rpm
